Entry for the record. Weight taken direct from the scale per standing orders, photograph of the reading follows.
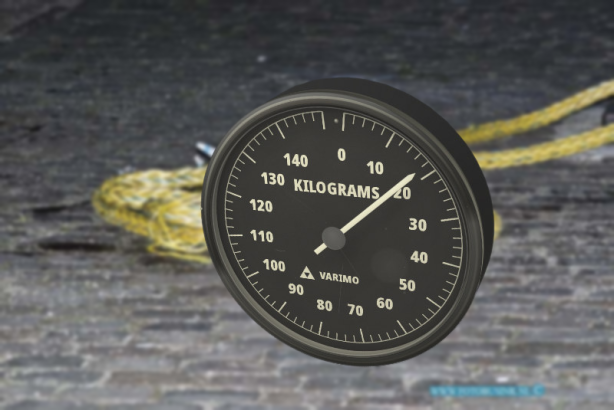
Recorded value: 18 kg
